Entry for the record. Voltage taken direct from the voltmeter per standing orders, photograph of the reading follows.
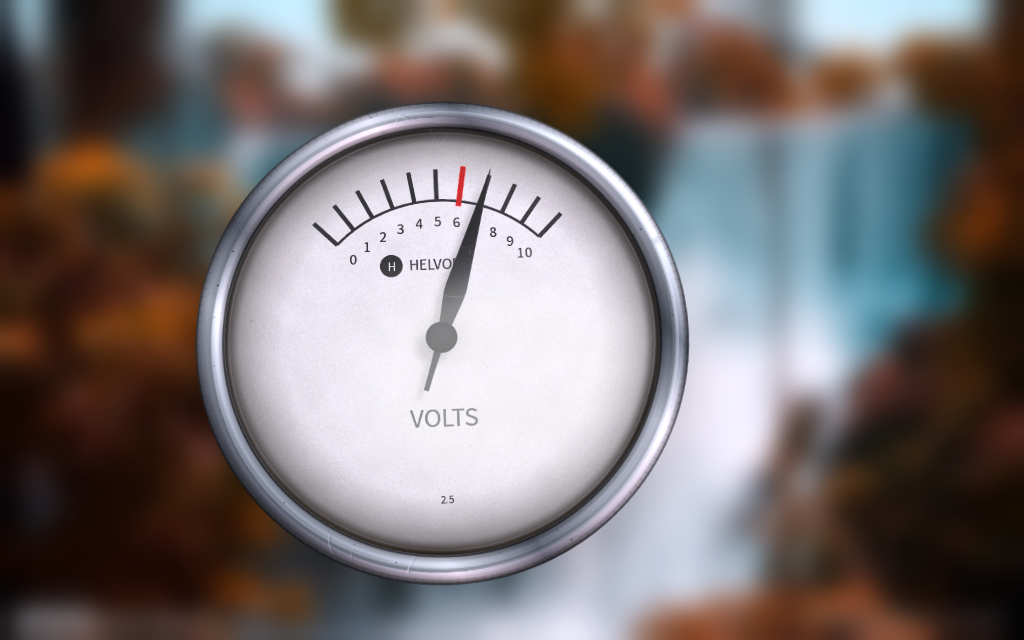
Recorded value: 7 V
